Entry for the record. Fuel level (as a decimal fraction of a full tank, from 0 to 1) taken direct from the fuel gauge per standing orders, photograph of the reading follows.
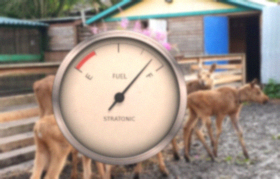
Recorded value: 0.875
